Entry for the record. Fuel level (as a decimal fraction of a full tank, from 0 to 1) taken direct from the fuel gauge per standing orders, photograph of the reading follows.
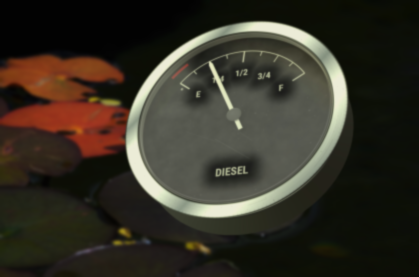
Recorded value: 0.25
